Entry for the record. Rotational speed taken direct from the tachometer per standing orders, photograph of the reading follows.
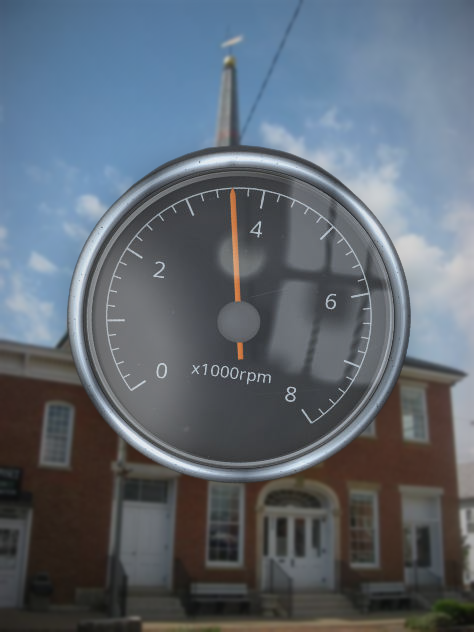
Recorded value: 3600 rpm
